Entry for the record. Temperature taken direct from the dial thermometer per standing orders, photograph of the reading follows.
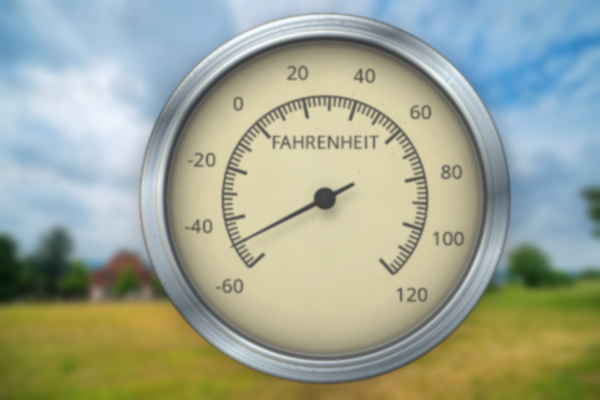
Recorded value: -50 °F
